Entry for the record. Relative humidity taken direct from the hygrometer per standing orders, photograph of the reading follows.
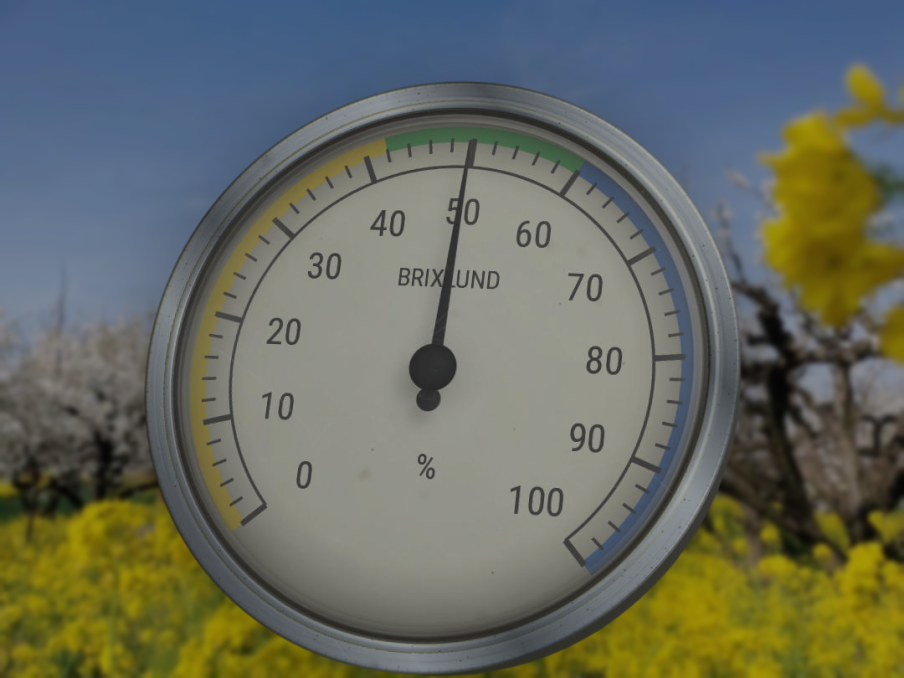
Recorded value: 50 %
